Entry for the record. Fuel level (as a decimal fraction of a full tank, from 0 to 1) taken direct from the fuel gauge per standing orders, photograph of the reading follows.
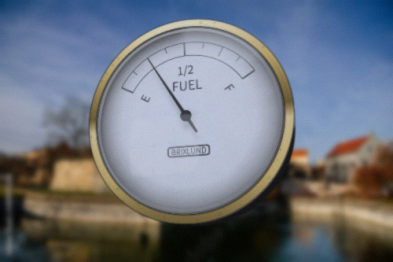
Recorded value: 0.25
